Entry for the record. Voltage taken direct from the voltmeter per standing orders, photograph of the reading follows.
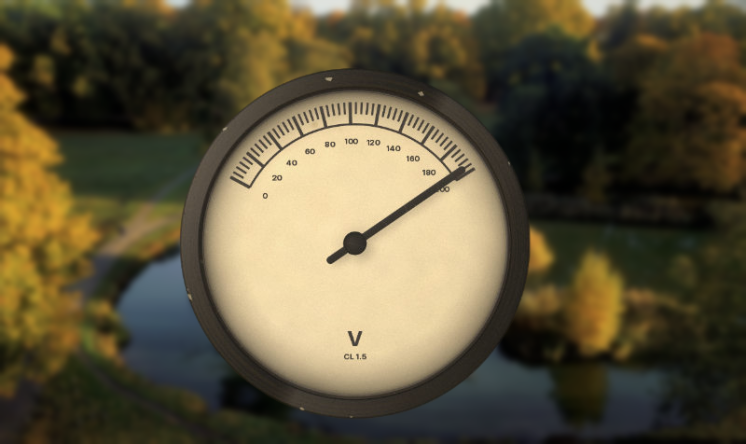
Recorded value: 196 V
